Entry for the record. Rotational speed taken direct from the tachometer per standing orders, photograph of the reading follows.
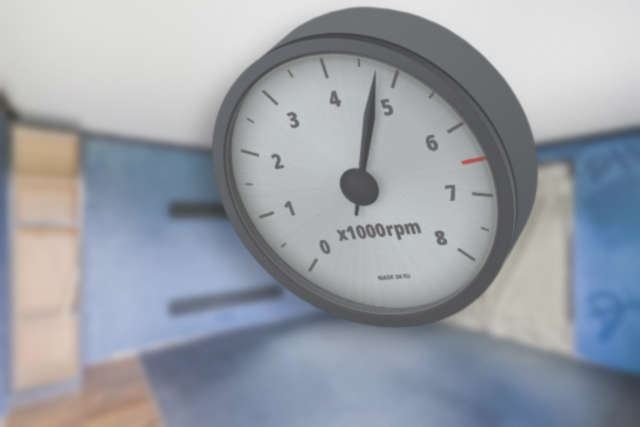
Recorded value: 4750 rpm
